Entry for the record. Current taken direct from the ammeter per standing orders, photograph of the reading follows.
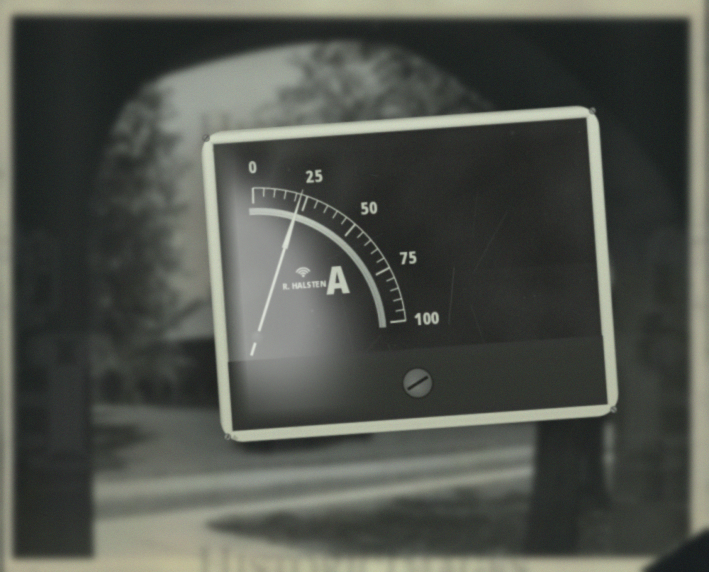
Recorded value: 22.5 A
